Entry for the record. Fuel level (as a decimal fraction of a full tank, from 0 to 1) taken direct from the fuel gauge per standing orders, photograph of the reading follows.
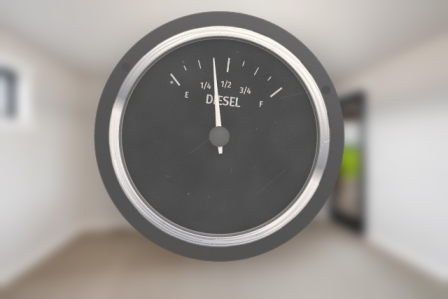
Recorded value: 0.375
